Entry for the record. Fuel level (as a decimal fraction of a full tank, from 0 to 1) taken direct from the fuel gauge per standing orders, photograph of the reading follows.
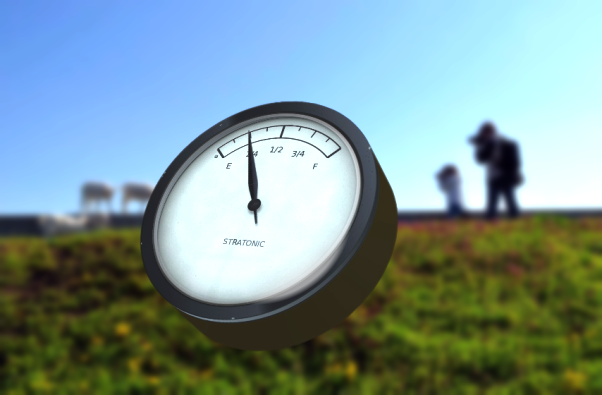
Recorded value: 0.25
